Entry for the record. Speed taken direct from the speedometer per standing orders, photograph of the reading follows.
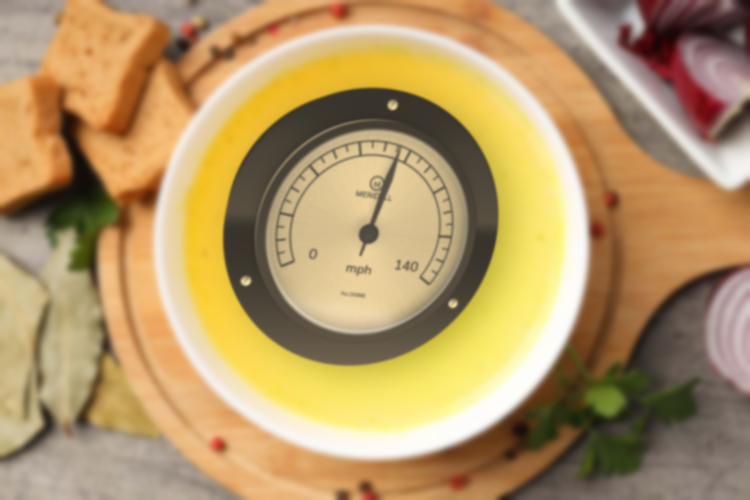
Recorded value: 75 mph
